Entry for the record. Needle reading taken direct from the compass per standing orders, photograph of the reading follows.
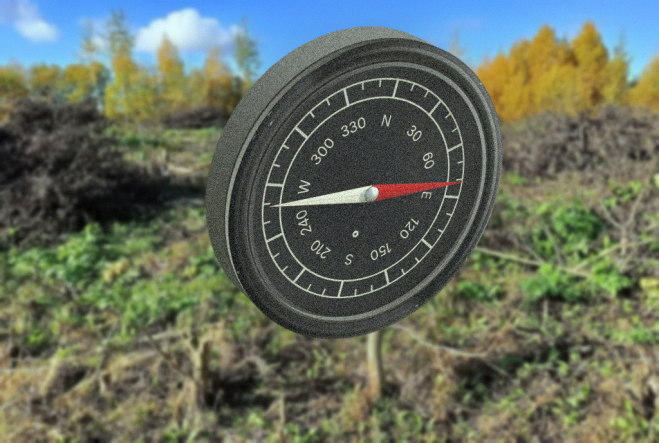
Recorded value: 80 °
